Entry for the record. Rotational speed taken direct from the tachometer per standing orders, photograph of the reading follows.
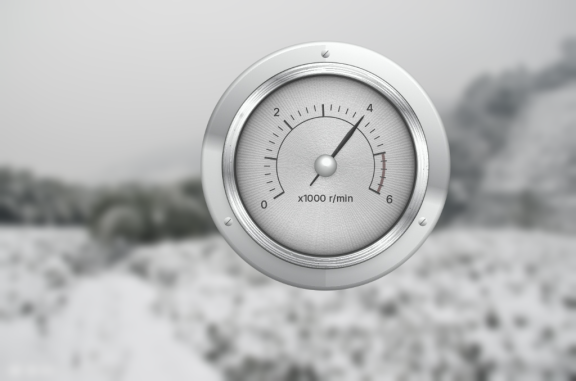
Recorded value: 4000 rpm
